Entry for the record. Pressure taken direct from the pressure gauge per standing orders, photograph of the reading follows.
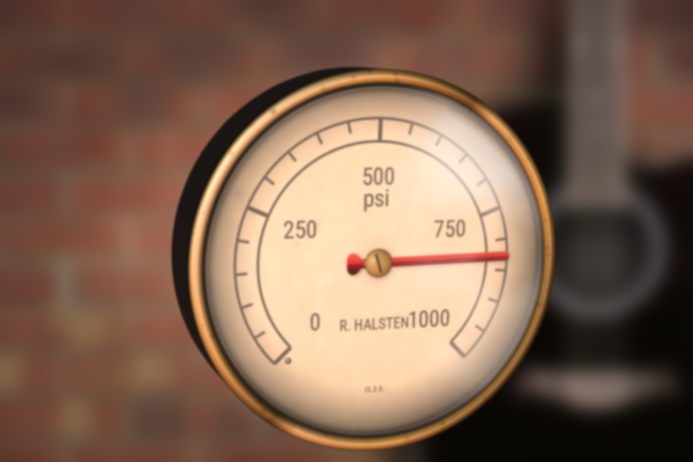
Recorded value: 825 psi
